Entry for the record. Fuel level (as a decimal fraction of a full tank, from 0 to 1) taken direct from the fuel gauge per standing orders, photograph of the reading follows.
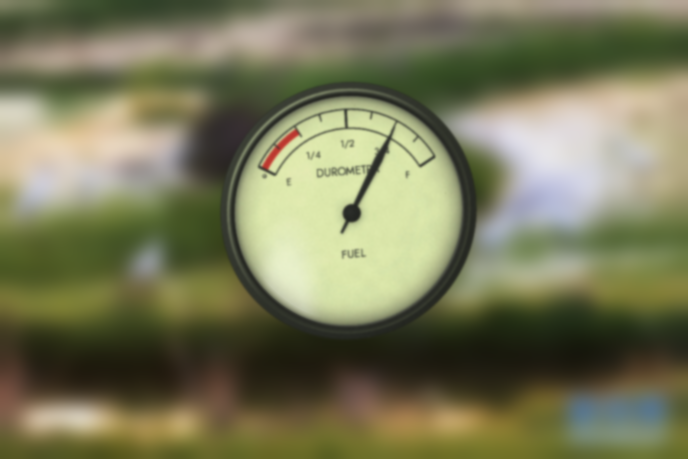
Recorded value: 0.75
